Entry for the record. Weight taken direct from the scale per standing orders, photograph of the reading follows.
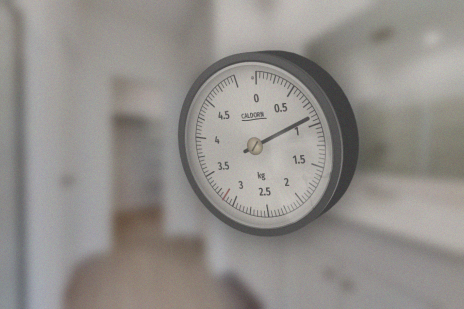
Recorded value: 0.9 kg
